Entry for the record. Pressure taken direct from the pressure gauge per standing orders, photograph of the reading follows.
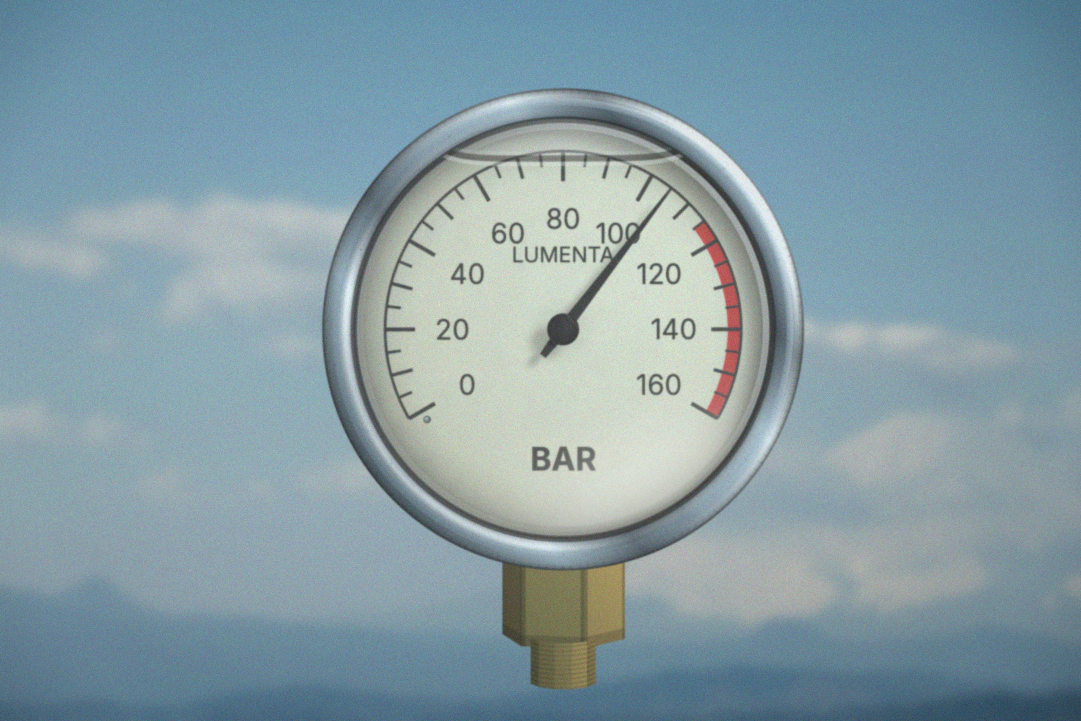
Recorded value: 105 bar
